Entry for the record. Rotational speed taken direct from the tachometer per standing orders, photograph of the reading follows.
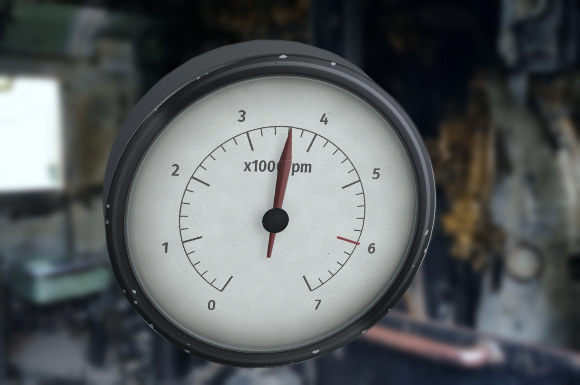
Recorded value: 3600 rpm
